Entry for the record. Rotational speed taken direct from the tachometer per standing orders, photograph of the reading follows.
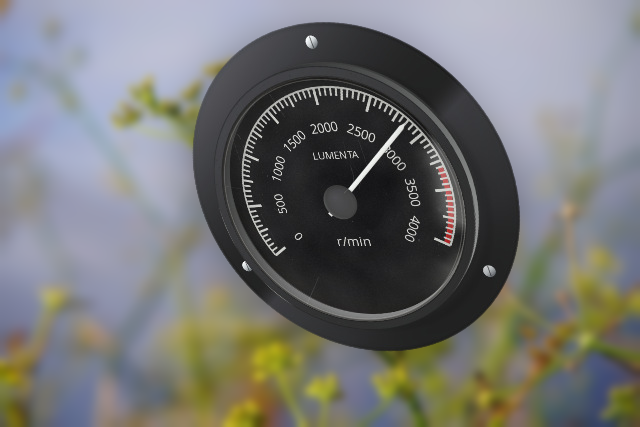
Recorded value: 2850 rpm
